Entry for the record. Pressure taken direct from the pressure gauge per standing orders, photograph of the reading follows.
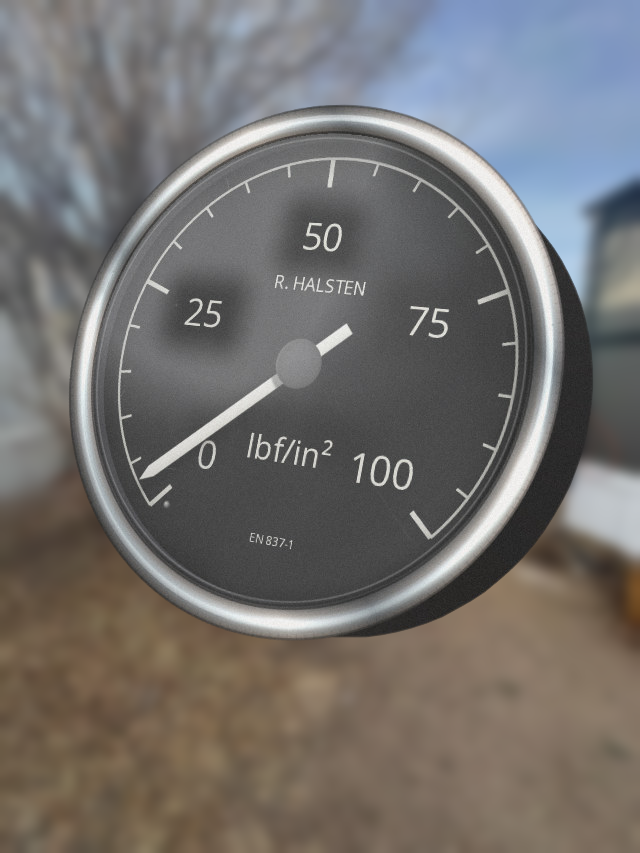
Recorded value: 2.5 psi
